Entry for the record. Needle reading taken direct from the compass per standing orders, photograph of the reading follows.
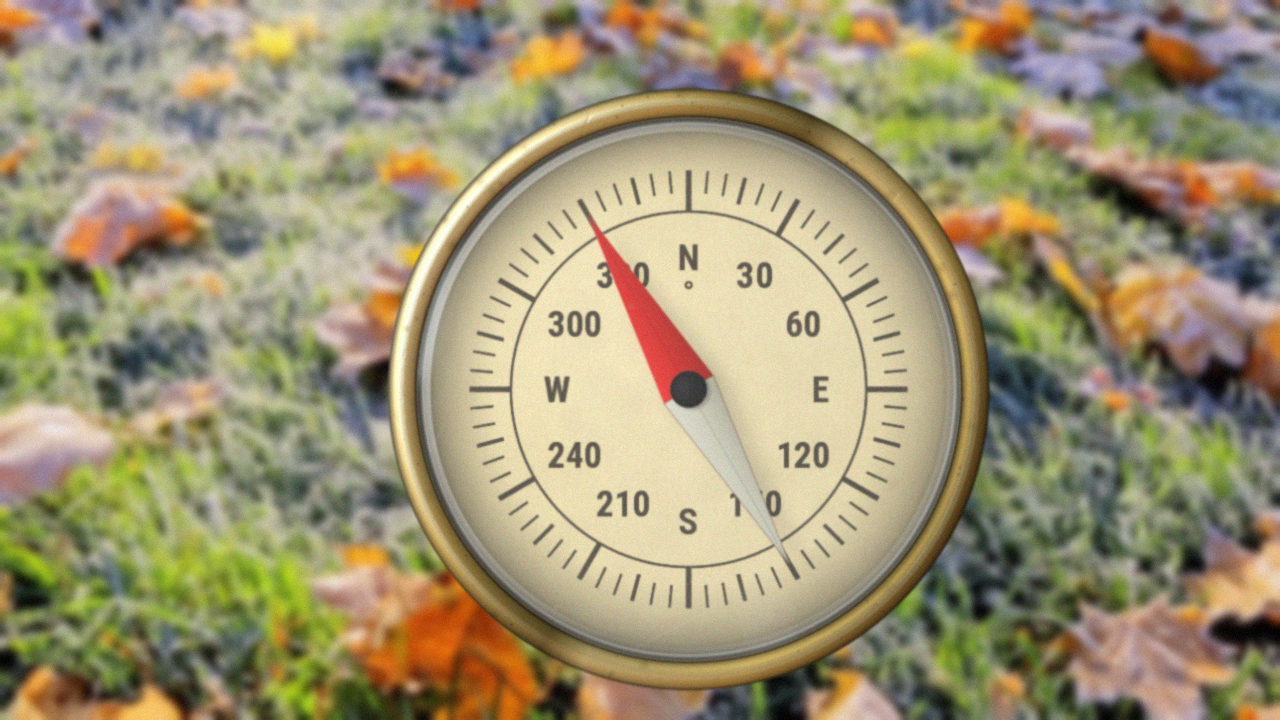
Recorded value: 330 °
